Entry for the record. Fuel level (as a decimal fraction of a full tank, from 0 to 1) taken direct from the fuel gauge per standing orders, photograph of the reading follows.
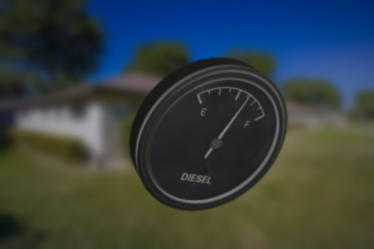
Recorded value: 0.625
